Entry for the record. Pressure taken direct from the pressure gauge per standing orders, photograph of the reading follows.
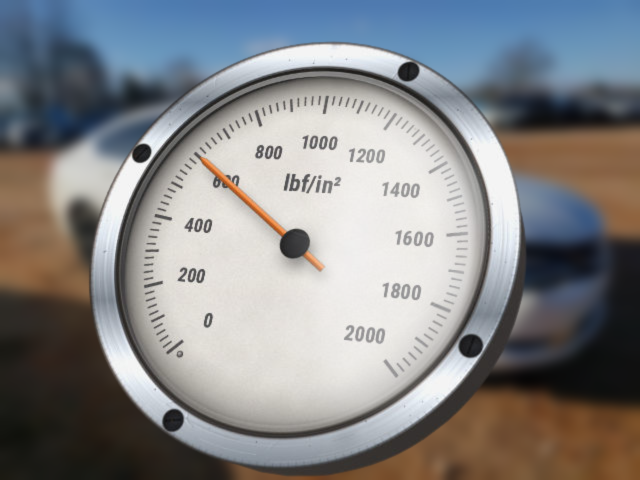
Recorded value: 600 psi
